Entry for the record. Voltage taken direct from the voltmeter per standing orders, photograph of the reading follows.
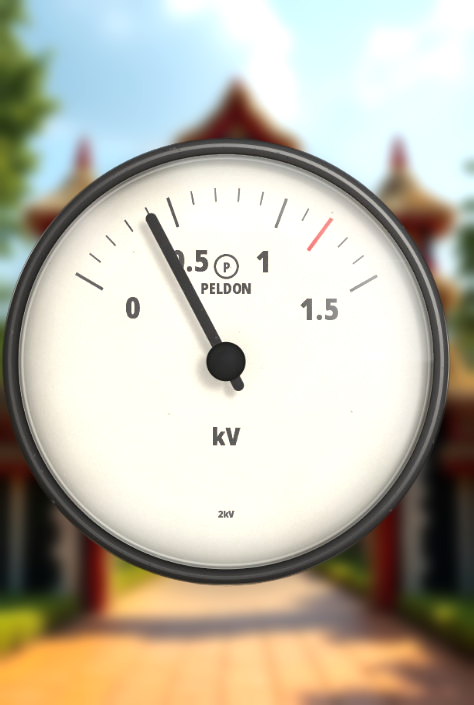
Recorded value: 0.4 kV
